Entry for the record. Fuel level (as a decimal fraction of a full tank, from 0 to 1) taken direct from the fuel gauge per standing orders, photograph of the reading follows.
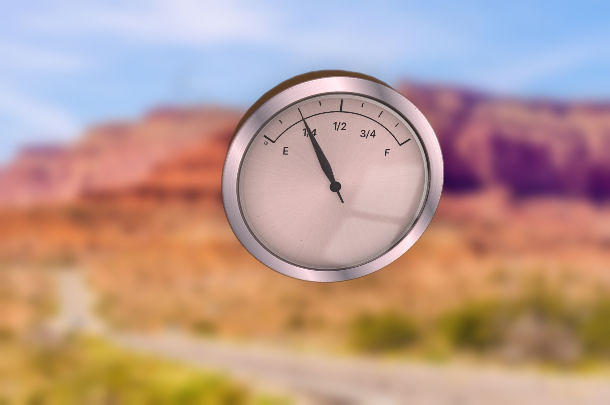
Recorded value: 0.25
